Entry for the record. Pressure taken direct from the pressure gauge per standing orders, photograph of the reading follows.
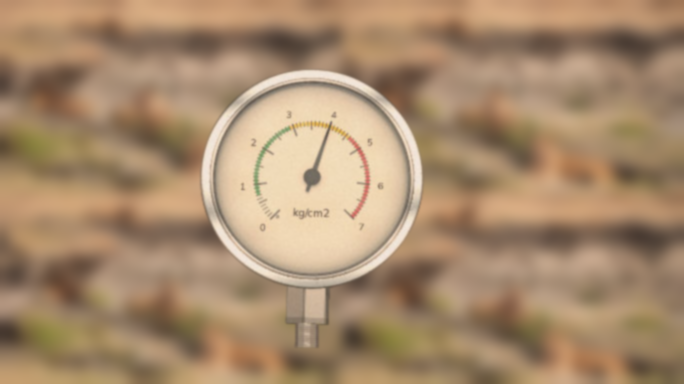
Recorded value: 4 kg/cm²
